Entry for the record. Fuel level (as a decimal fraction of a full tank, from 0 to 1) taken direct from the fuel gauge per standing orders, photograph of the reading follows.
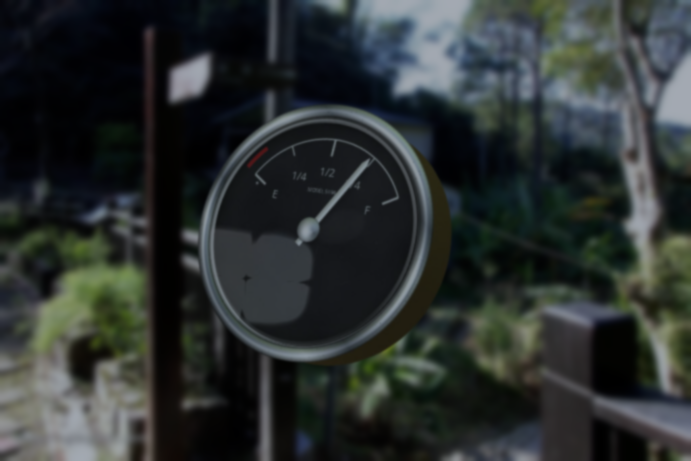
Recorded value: 0.75
